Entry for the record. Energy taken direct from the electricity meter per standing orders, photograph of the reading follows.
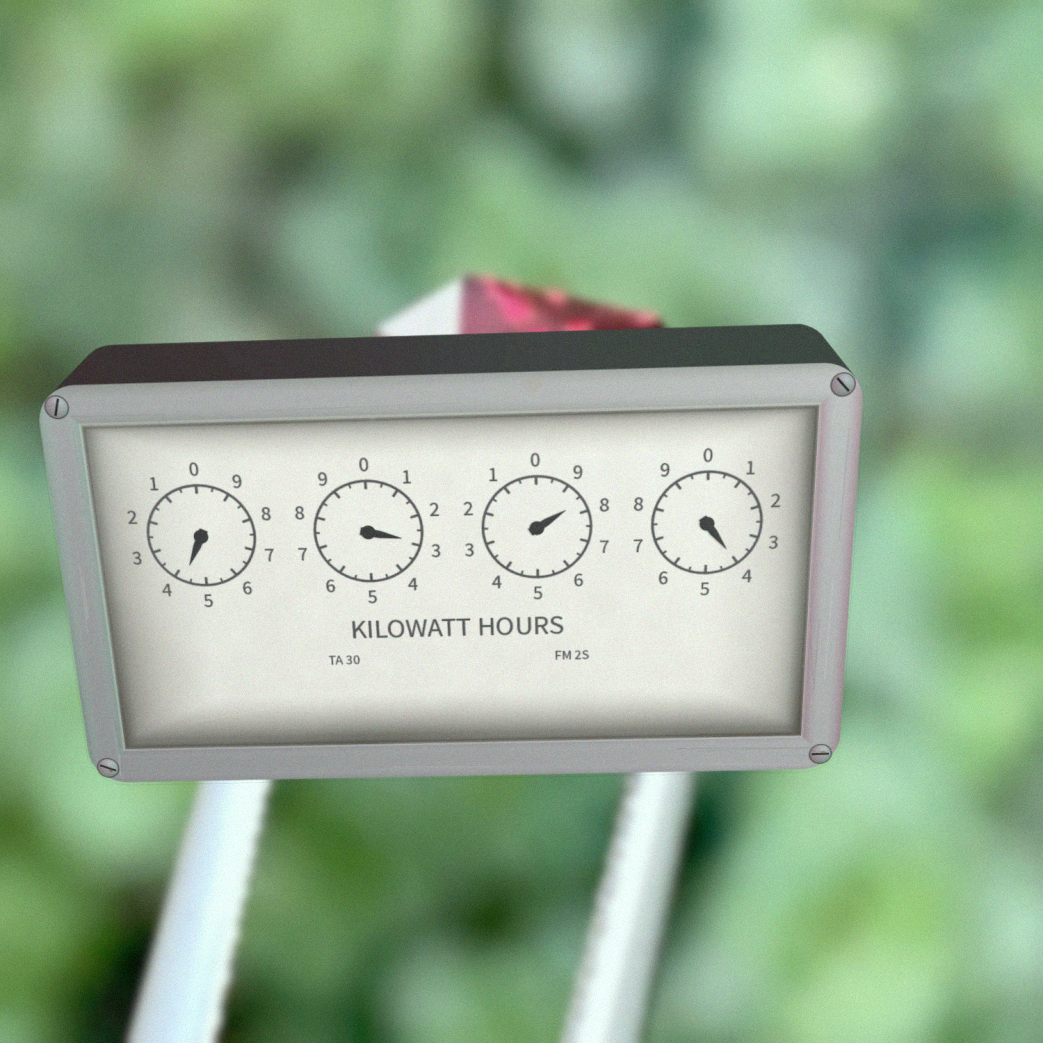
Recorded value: 4284 kWh
